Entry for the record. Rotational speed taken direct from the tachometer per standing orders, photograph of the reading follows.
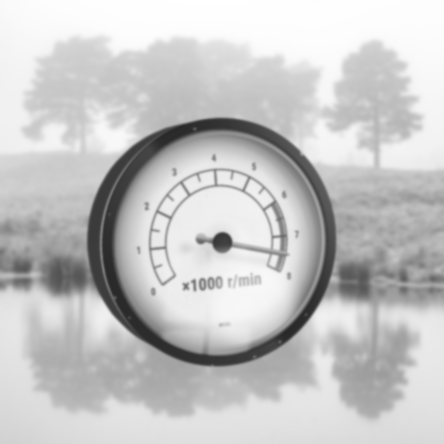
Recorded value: 7500 rpm
